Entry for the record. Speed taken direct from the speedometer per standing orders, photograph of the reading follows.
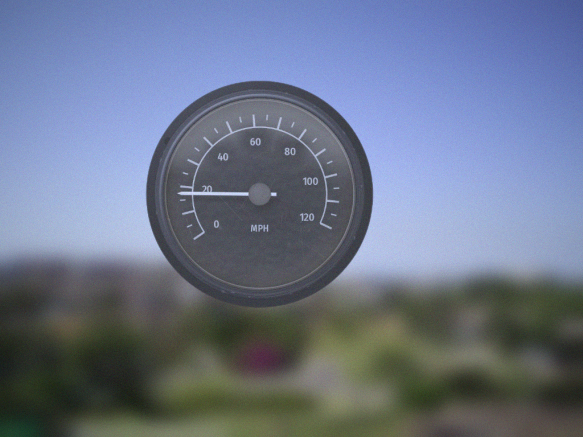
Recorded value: 17.5 mph
